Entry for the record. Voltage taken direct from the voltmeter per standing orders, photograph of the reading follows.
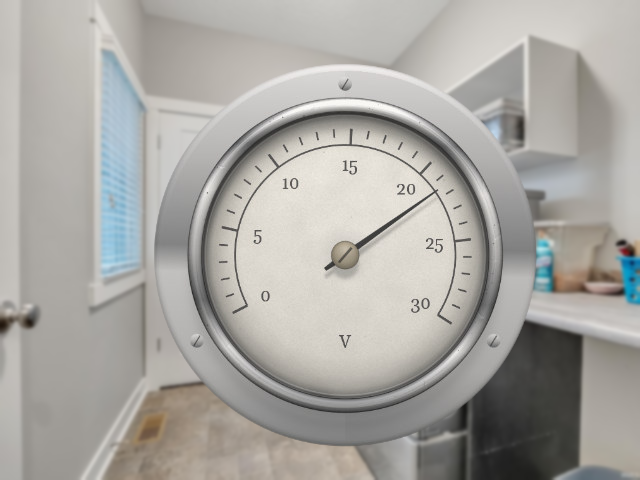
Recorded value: 21.5 V
